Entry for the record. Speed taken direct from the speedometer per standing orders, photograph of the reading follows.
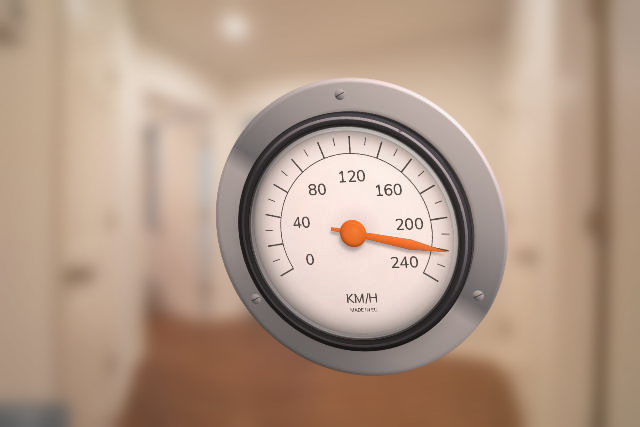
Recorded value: 220 km/h
